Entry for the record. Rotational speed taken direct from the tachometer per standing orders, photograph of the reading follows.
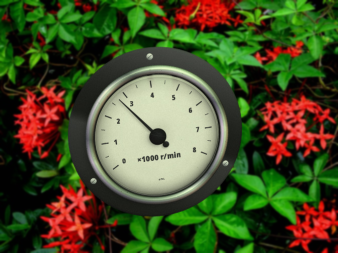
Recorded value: 2750 rpm
